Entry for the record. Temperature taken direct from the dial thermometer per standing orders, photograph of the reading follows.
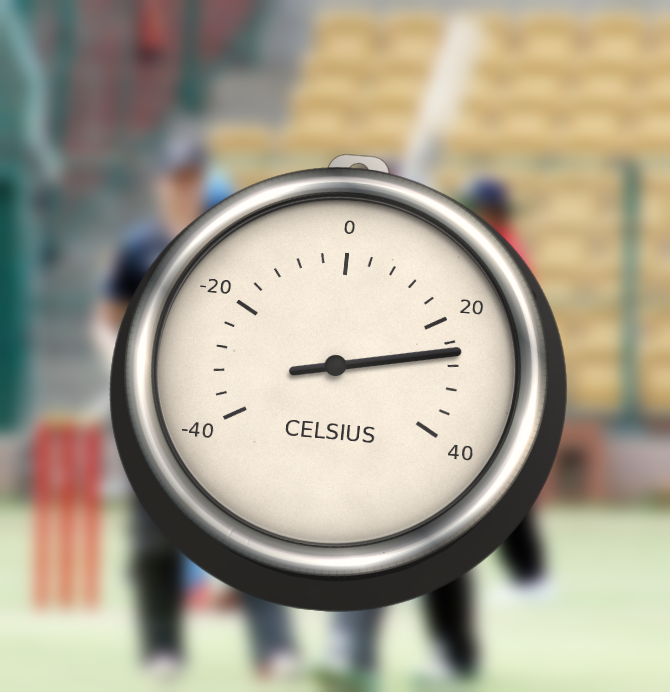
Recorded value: 26 °C
